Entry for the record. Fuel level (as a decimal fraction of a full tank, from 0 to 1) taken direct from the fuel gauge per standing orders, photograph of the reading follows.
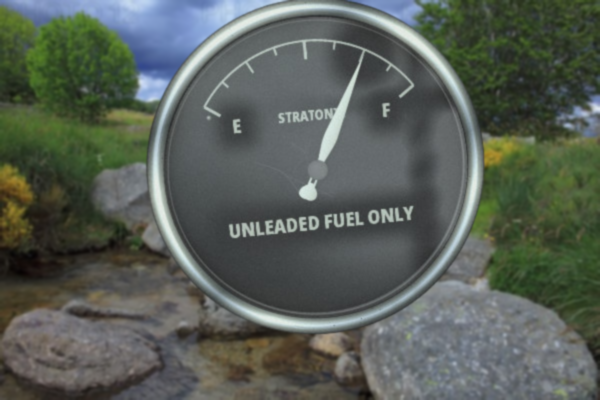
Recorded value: 0.75
